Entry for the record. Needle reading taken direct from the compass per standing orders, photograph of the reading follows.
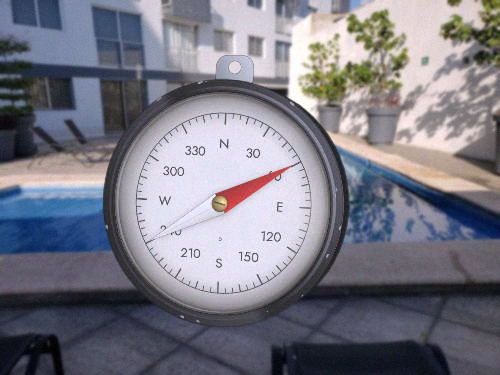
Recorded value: 60 °
